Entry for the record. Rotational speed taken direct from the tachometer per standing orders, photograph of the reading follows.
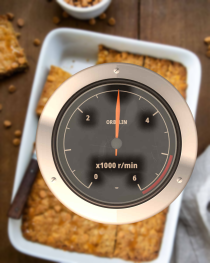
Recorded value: 3000 rpm
